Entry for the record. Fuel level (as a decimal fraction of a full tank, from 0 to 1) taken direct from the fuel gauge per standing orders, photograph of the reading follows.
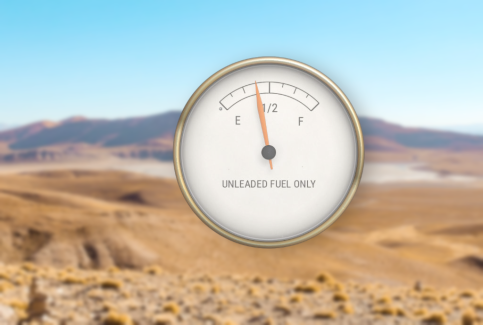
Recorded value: 0.375
